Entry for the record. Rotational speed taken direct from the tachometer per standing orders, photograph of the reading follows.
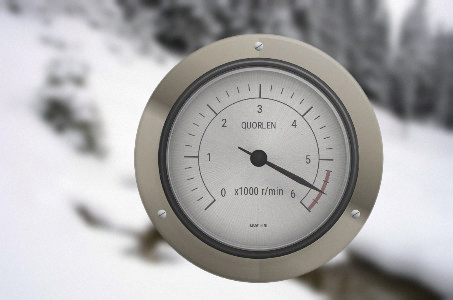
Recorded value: 5600 rpm
